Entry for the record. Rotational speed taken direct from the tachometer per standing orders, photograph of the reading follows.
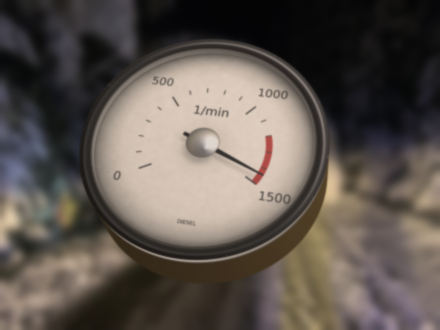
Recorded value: 1450 rpm
